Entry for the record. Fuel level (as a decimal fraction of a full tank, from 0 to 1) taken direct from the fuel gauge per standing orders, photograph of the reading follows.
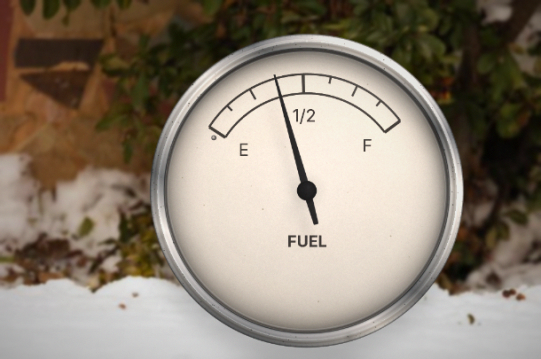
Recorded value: 0.375
